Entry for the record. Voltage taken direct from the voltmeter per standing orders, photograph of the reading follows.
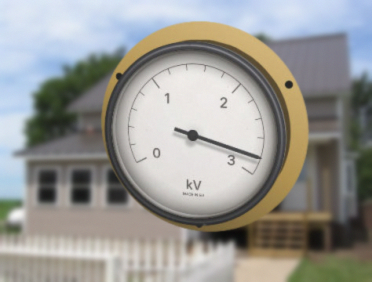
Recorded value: 2.8 kV
